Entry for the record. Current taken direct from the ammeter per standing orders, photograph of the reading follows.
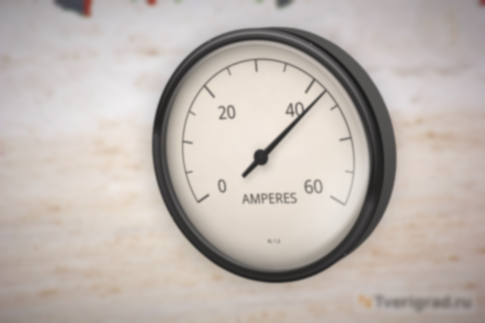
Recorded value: 42.5 A
